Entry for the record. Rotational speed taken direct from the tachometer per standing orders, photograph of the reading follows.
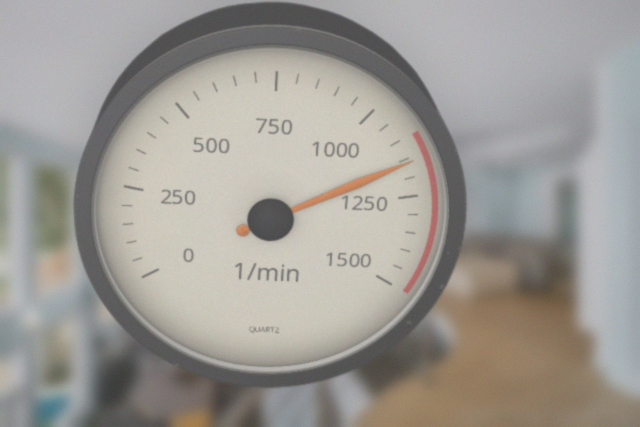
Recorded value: 1150 rpm
